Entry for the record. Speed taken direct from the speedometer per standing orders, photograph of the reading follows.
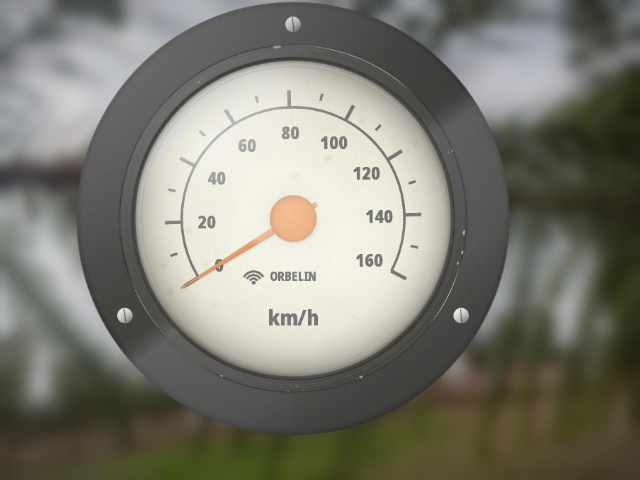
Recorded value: 0 km/h
